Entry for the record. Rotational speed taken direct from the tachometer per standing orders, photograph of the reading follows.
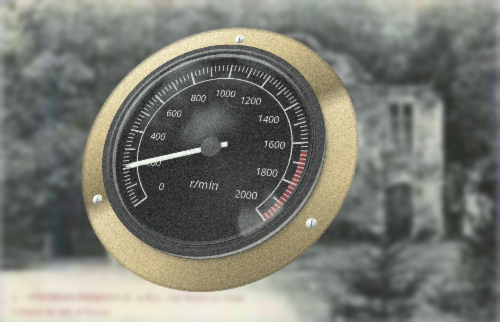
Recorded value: 200 rpm
